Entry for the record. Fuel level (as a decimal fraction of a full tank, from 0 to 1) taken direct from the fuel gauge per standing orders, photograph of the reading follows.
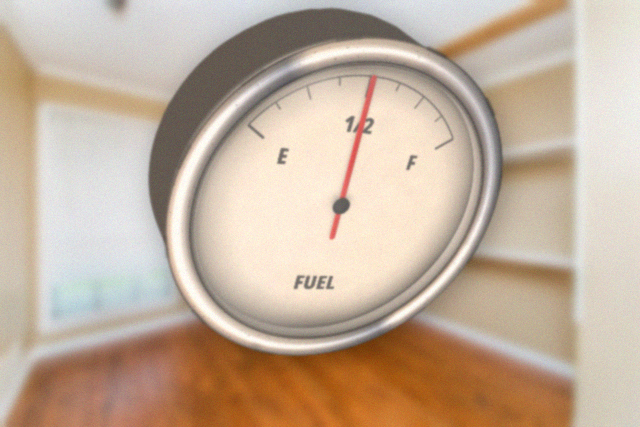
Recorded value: 0.5
